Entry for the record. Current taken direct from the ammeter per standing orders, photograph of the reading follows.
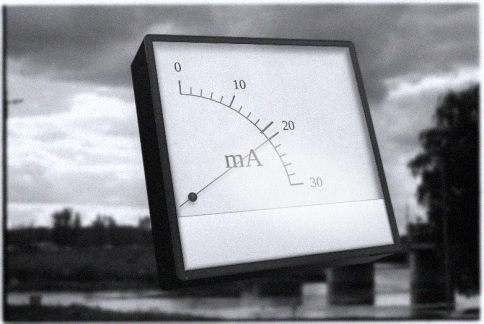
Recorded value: 20 mA
